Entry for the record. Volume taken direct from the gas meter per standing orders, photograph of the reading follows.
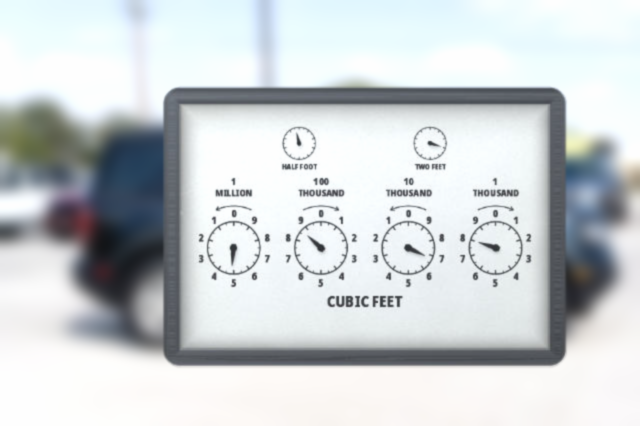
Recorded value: 486800 ft³
